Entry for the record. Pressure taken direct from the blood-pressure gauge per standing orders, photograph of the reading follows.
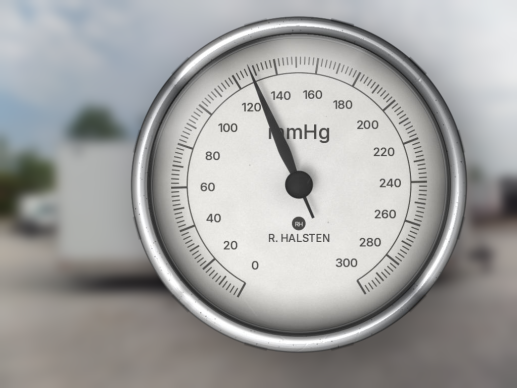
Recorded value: 128 mmHg
